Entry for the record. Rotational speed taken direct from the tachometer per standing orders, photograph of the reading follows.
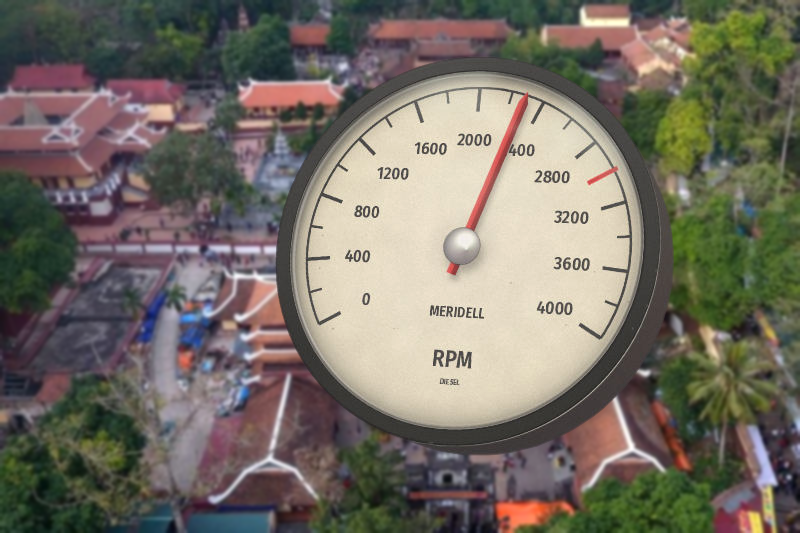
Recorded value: 2300 rpm
